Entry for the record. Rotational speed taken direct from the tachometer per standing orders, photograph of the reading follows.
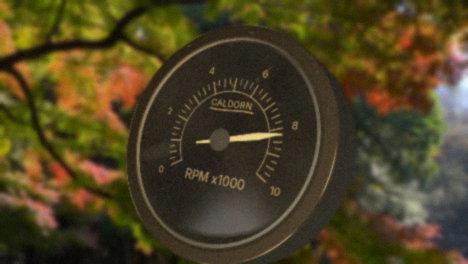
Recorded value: 8250 rpm
